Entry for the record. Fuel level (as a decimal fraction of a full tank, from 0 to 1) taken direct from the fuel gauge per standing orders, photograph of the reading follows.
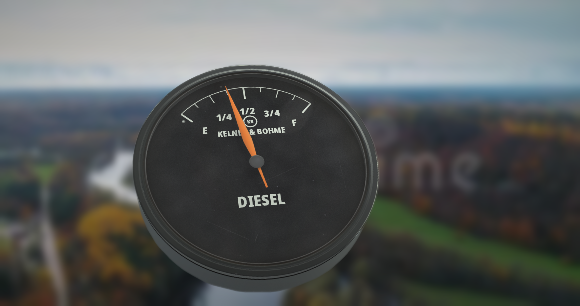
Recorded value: 0.375
